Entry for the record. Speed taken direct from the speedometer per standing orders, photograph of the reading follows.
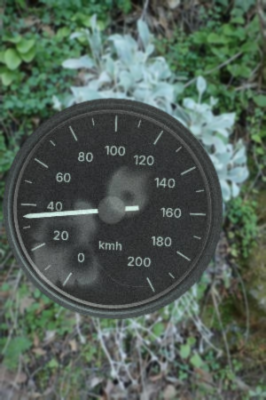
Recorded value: 35 km/h
